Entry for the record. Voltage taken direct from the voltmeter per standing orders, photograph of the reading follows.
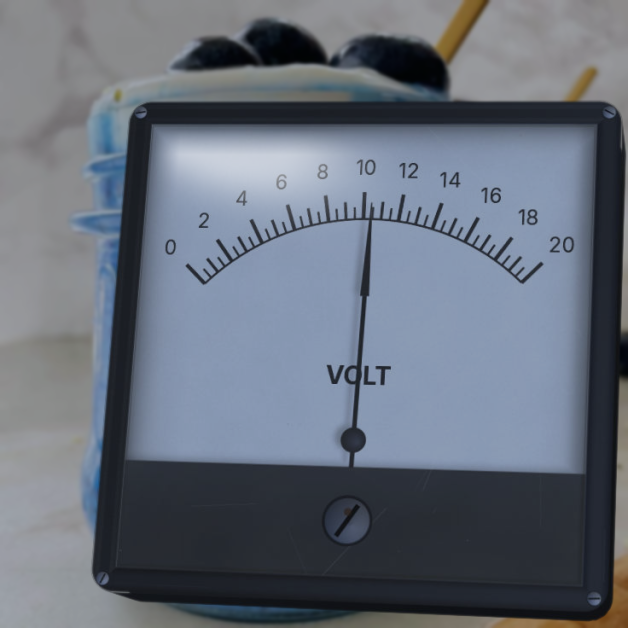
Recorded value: 10.5 V
